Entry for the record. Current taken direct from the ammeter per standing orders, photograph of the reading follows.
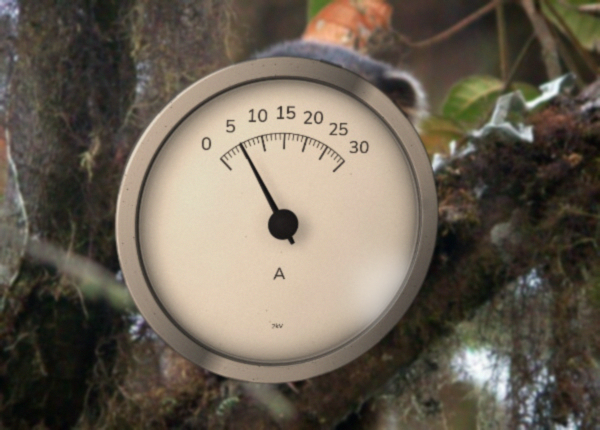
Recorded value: 5 A
